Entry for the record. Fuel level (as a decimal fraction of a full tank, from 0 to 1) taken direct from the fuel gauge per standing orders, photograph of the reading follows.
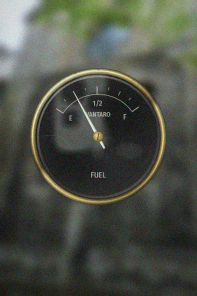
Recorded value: 0.25
